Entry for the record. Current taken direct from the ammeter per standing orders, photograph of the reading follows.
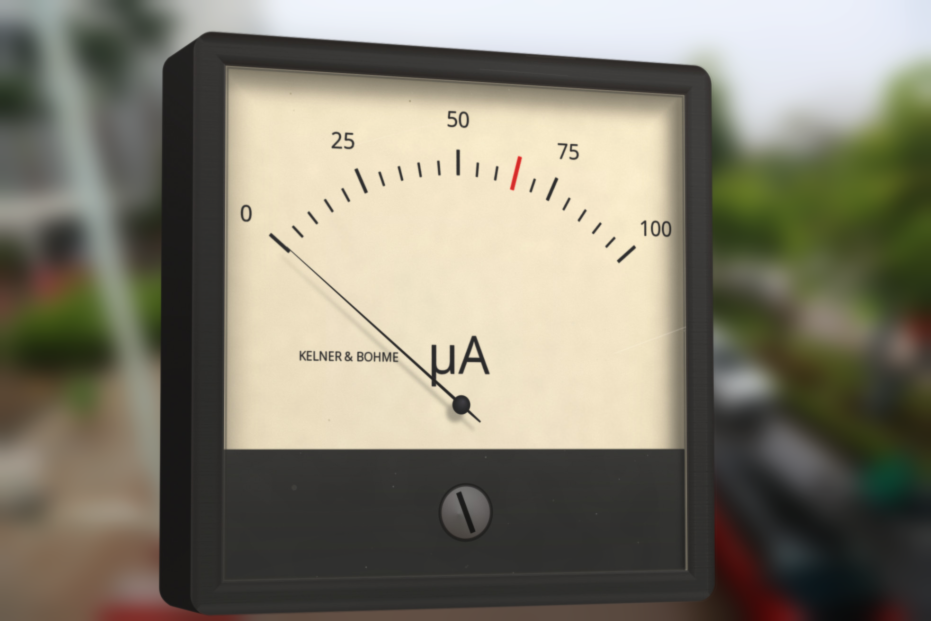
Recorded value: 0 µA
